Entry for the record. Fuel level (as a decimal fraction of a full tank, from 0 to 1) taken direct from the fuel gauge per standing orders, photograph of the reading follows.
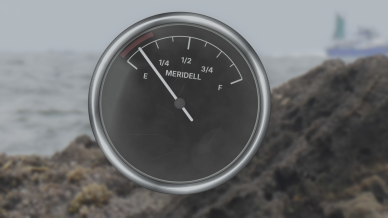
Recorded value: 0.125
